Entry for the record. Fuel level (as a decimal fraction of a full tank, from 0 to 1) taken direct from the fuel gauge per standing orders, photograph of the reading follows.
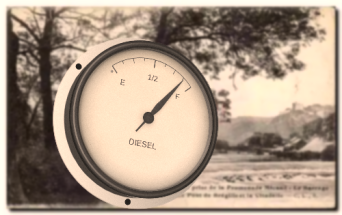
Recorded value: 0.875
